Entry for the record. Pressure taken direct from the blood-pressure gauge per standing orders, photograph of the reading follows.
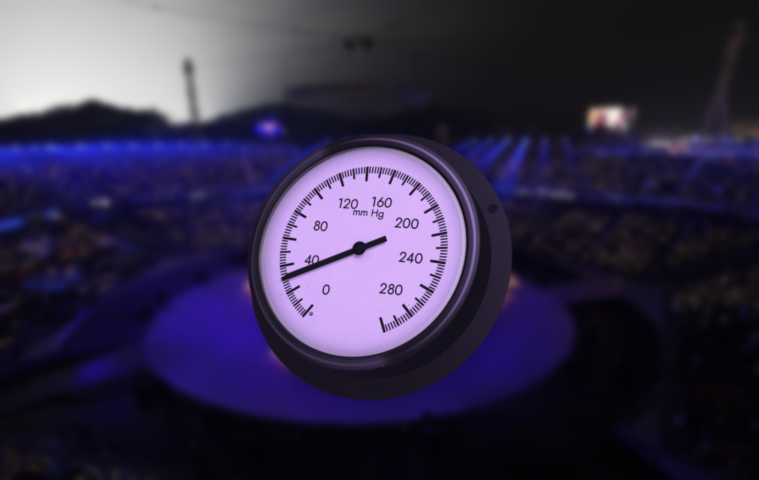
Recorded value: 30 mmHg
